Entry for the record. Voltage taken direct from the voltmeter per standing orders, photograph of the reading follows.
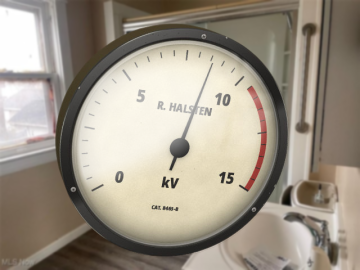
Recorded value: 8.5 kV
